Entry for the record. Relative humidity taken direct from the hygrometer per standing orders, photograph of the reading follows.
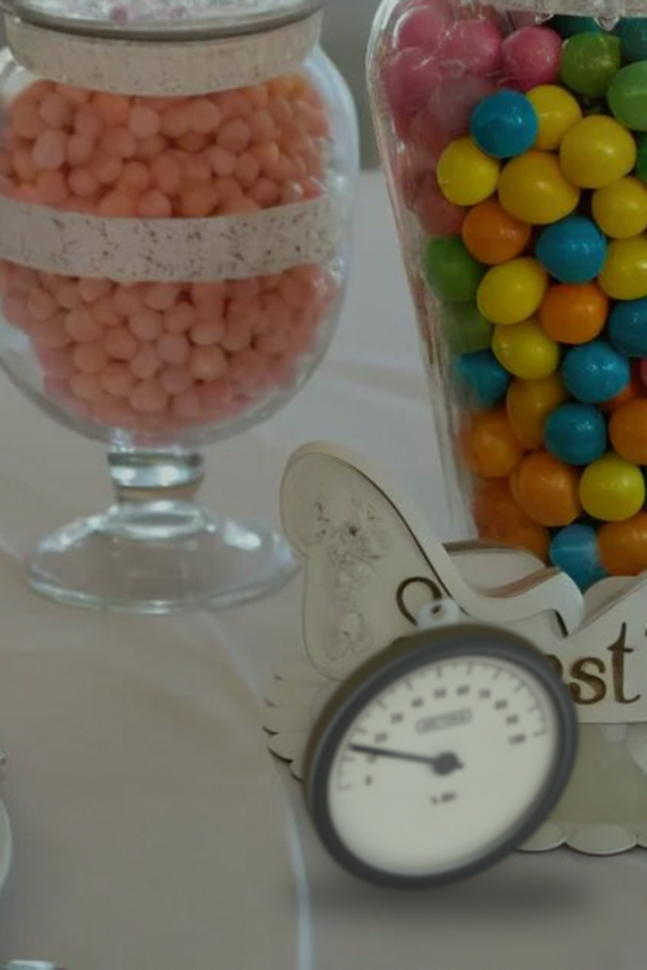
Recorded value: 15 %
